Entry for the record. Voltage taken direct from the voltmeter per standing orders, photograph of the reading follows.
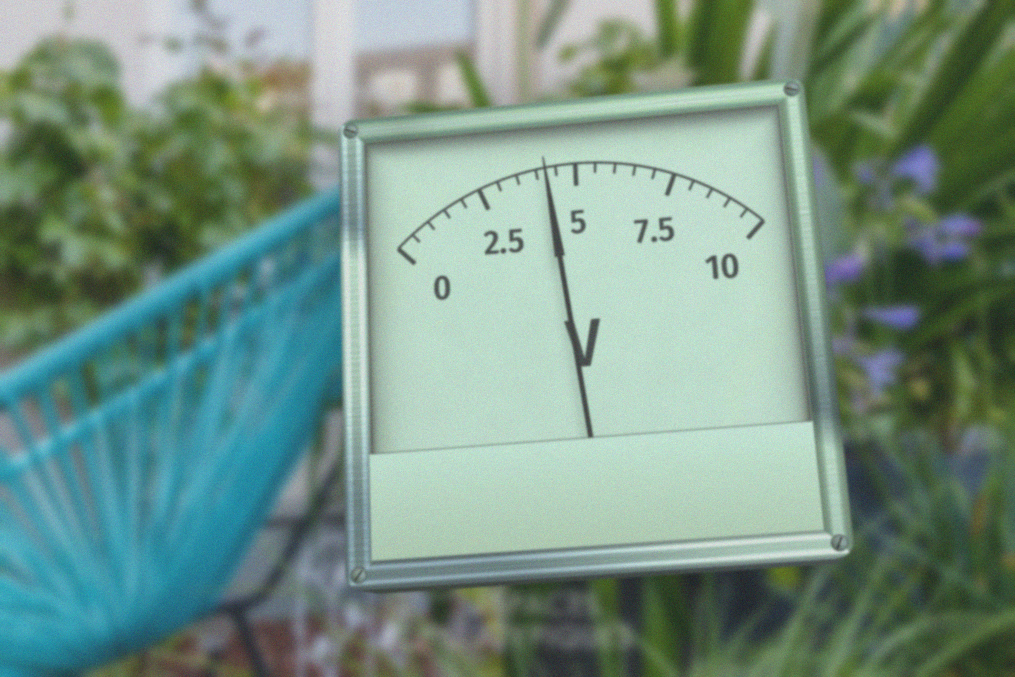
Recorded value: 4.25 V
